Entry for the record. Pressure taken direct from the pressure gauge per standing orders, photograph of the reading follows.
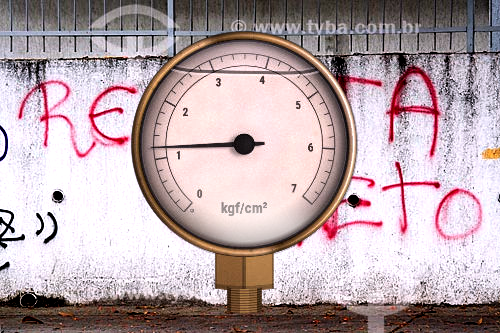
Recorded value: 1.2 kg/cm²
